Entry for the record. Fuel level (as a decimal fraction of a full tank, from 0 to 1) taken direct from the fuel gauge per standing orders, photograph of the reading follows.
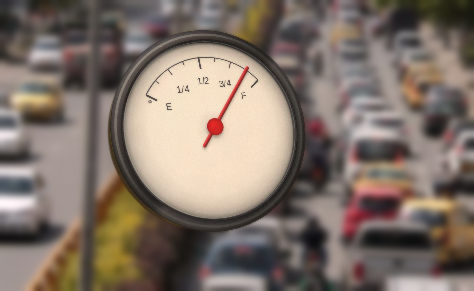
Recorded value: 0.875
